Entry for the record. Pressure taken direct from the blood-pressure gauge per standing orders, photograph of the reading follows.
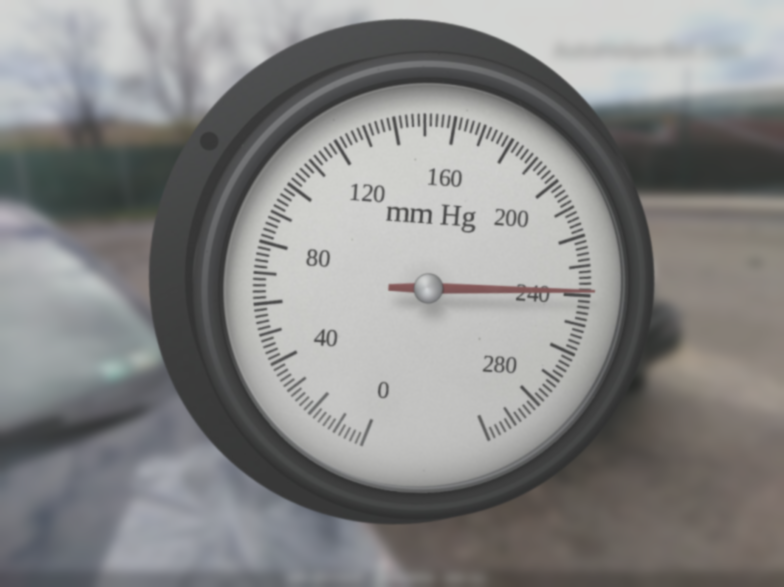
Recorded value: 238 mmHg
